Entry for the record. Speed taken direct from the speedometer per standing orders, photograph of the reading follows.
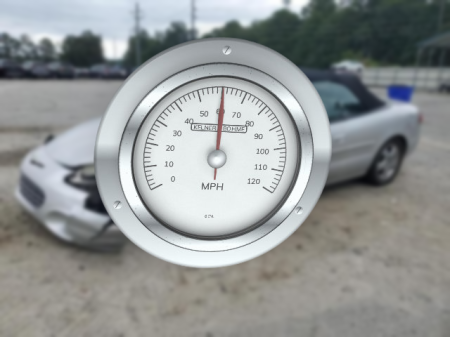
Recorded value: 60 mph
